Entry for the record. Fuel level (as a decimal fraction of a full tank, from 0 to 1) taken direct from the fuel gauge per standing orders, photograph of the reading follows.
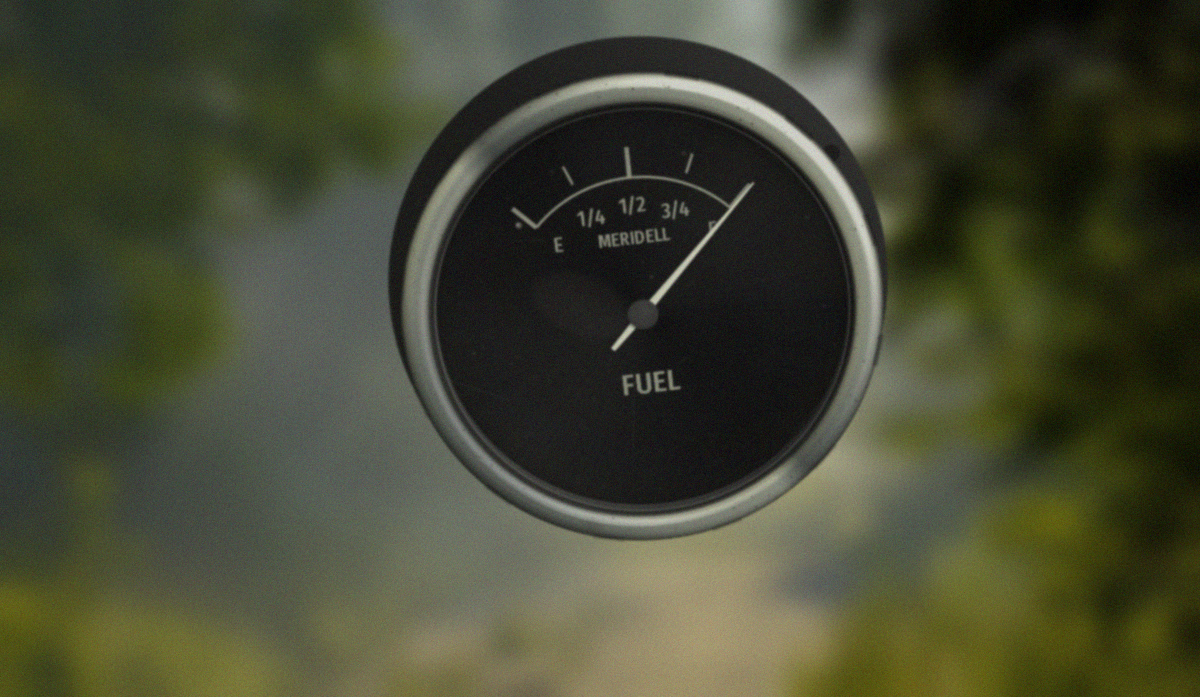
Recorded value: 1
